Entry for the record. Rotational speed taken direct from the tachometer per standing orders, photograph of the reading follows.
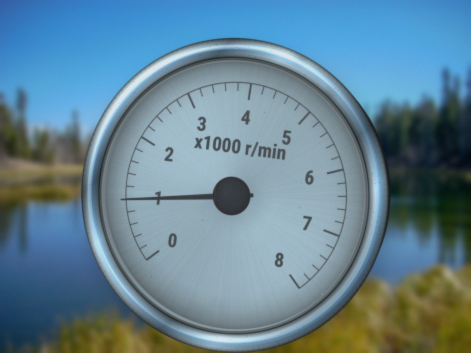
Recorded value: 1000 rpm
